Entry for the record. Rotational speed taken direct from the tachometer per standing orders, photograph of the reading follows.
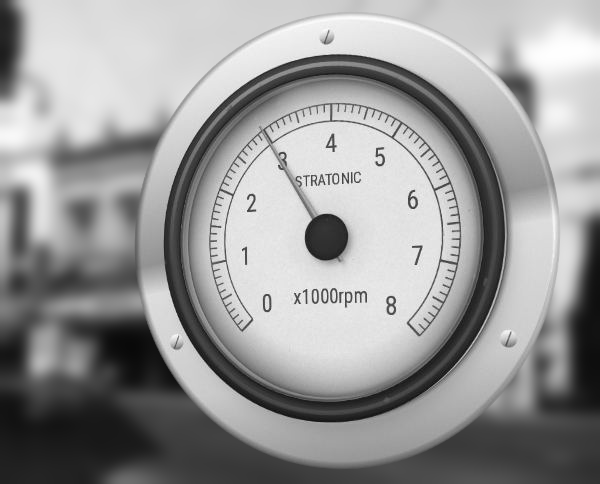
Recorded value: 3000 rpm
